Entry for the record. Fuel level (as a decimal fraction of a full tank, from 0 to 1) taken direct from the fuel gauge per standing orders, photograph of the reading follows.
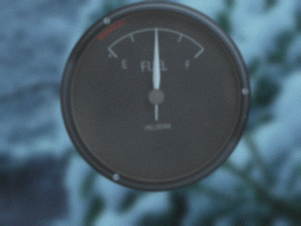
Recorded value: 0.5
